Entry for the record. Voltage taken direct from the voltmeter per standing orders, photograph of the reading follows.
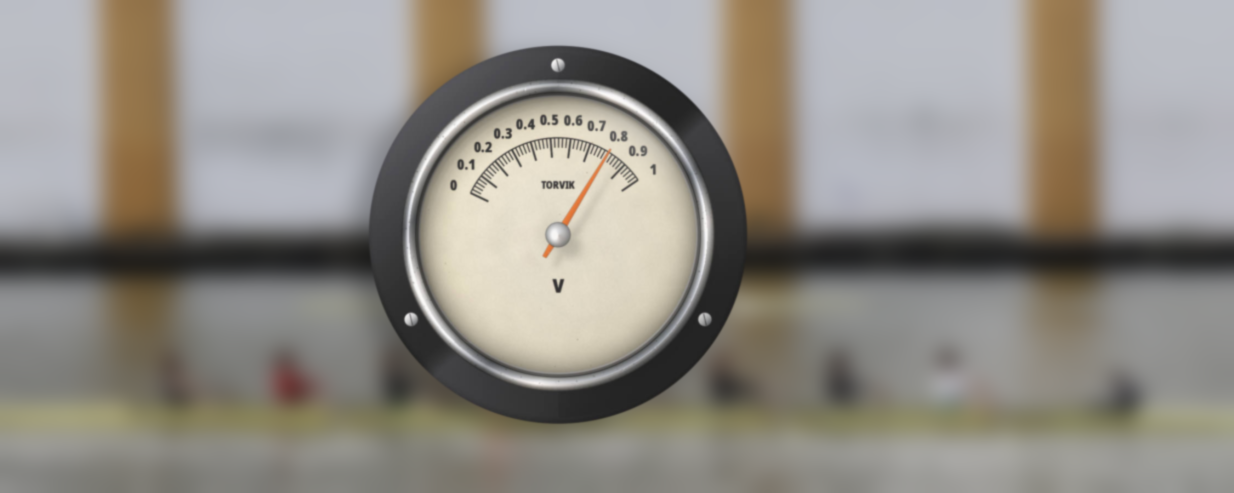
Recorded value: 0.8 V
